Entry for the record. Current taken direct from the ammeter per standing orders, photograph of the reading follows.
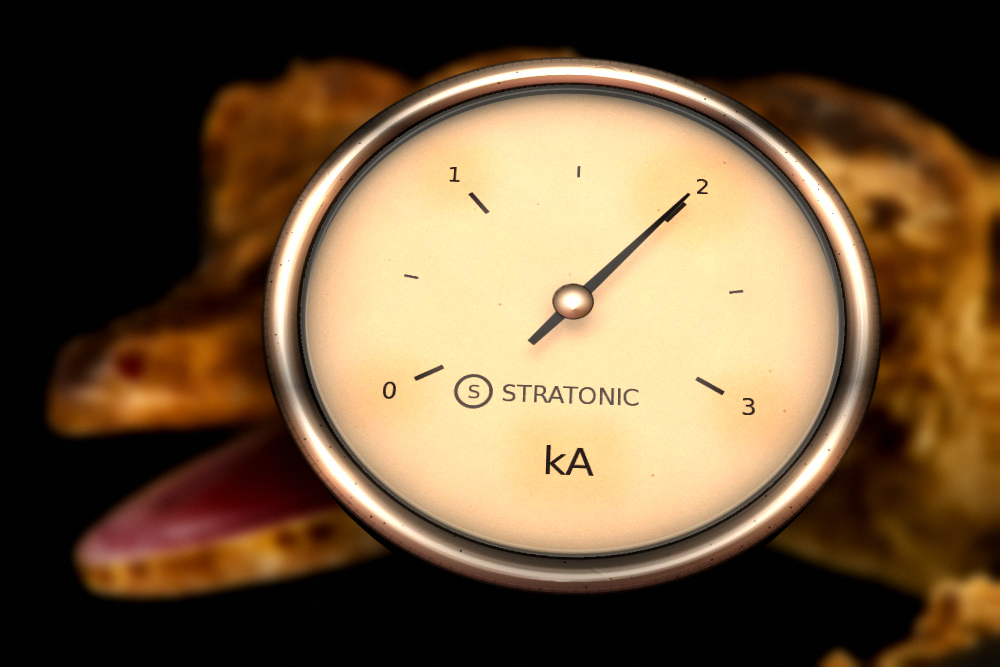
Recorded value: 2 kA
